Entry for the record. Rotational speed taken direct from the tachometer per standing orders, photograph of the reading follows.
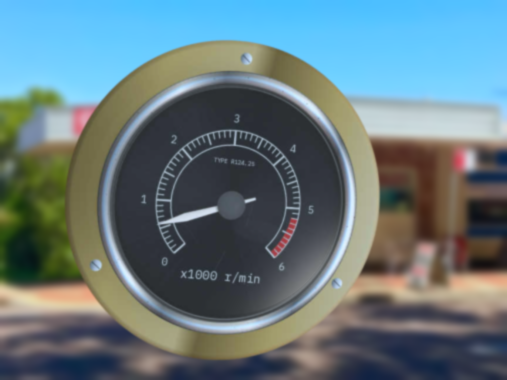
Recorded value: 600 rpm
